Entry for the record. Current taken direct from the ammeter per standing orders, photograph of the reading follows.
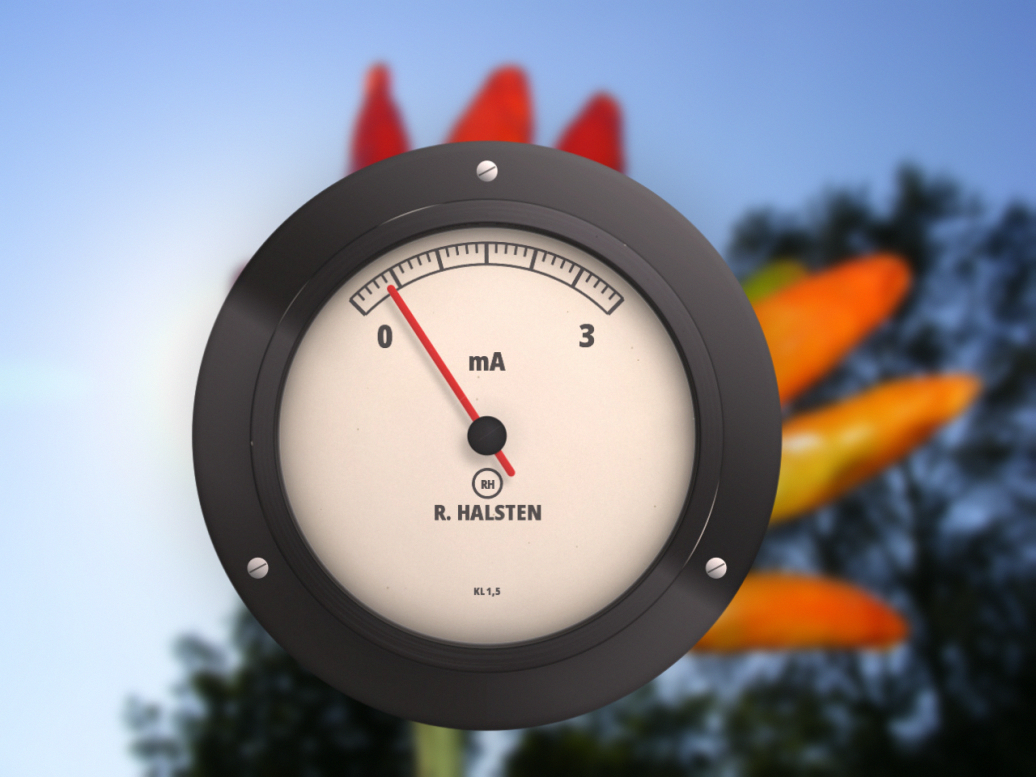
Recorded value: 0.4 mA
